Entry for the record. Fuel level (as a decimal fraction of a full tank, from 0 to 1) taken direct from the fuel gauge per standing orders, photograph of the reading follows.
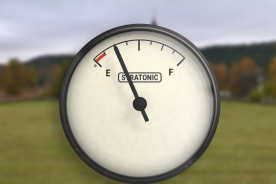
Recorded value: 0.25
